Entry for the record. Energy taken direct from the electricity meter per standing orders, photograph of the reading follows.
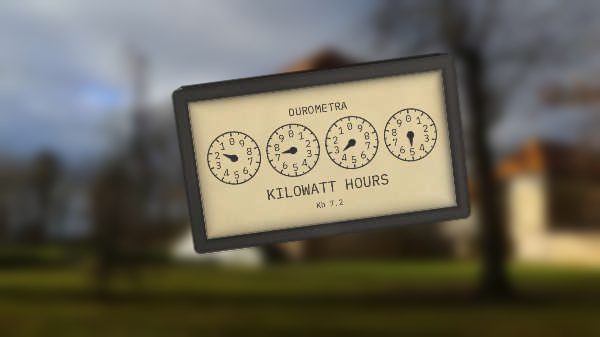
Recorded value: 1735 kWh
